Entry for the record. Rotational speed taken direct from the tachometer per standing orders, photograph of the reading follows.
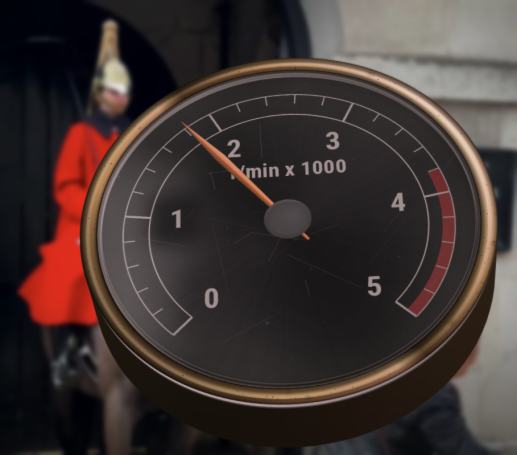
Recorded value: 1800 rpm
